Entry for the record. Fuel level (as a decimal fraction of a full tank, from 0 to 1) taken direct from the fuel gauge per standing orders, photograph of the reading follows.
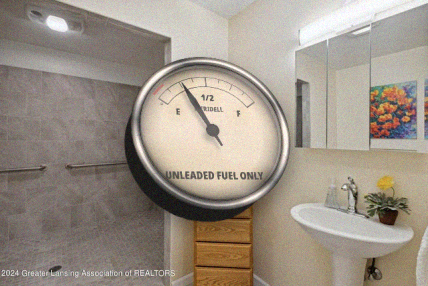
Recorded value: 0.25
